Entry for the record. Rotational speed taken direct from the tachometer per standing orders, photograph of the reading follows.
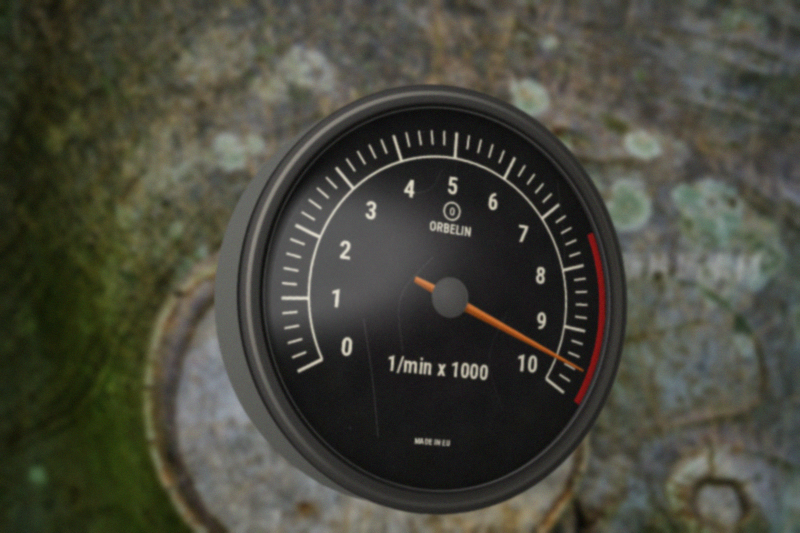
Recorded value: 9600 rpm
